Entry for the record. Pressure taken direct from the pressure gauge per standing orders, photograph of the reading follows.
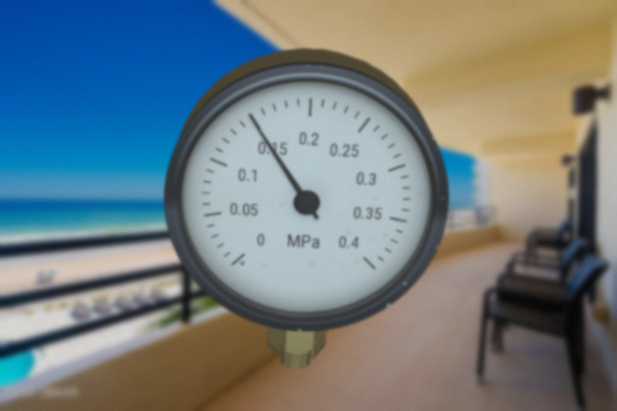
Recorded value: 0.15 MPa
